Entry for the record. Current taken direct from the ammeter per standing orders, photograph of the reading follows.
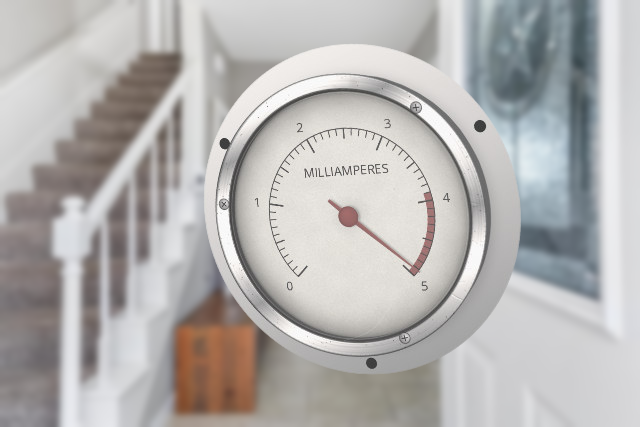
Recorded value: 4.9 mA
